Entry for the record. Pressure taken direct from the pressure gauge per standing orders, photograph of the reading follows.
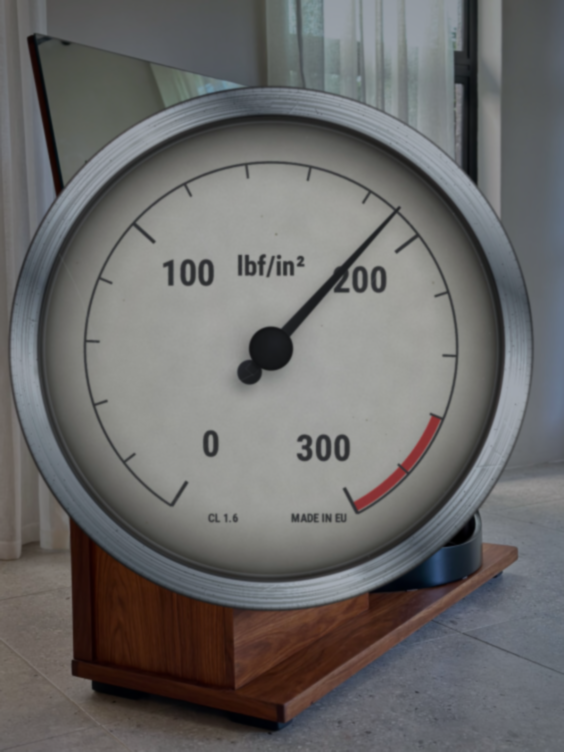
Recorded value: 190 psi
